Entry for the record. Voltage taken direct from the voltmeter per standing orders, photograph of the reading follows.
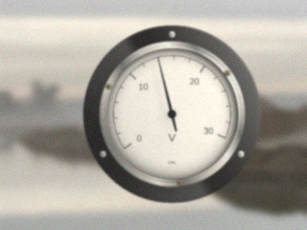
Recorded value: 14 V
